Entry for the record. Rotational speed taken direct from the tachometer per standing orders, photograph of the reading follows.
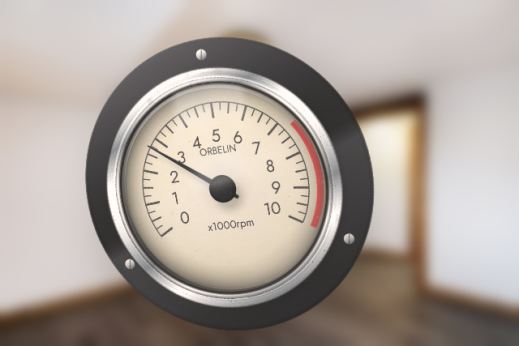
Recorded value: 2750 rpm
